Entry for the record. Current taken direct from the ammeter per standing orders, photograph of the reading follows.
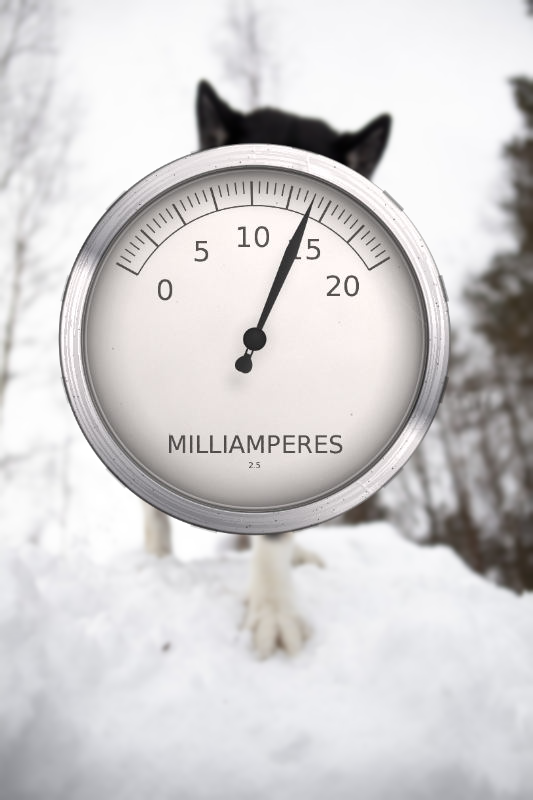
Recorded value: 14 mA
